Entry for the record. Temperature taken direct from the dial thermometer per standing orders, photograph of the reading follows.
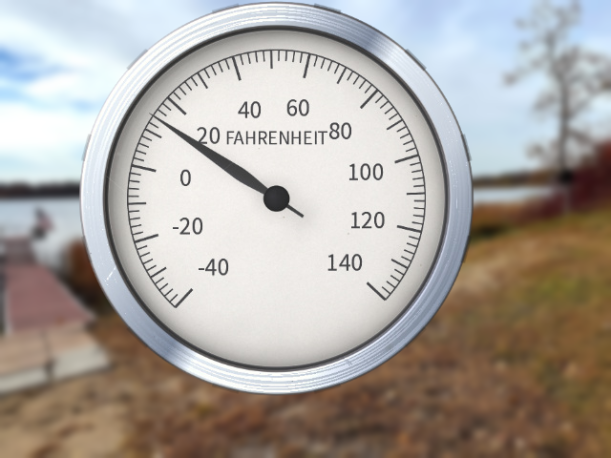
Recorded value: 14 °F
